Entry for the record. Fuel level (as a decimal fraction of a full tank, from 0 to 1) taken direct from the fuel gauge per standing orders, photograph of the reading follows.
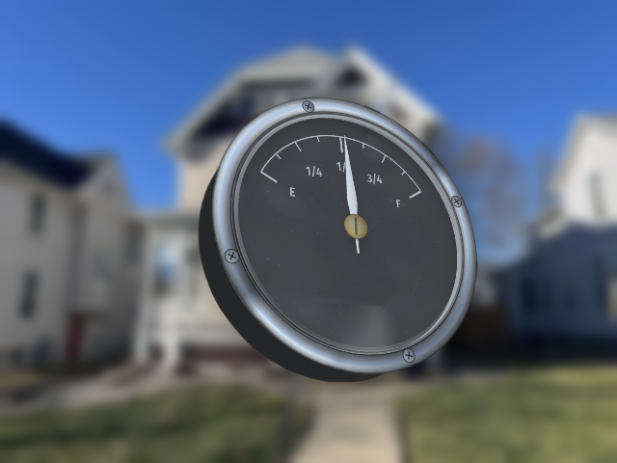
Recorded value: 0.5
